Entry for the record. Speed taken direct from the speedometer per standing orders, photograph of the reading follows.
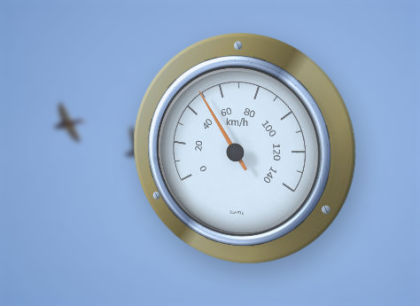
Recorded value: 50 km/h
